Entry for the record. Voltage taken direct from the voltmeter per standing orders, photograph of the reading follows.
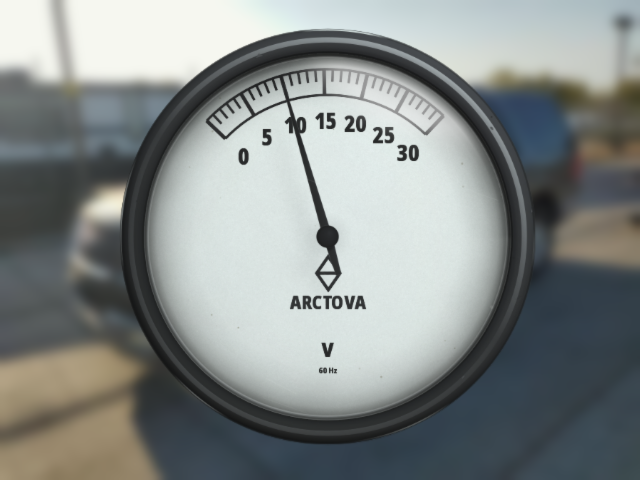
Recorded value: 10 V
